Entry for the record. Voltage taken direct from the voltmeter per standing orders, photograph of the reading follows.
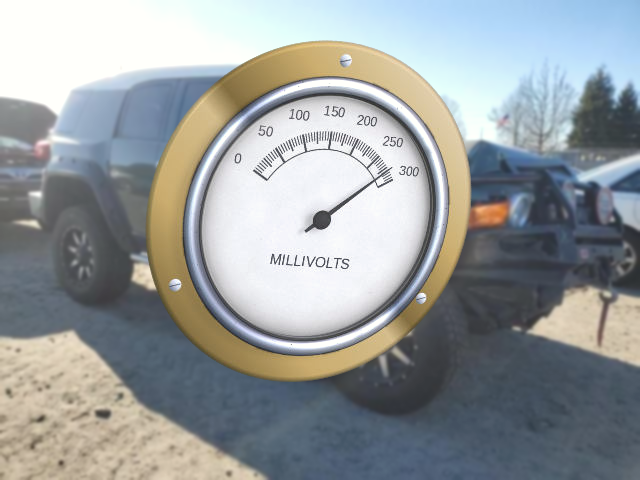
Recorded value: 275 mV
